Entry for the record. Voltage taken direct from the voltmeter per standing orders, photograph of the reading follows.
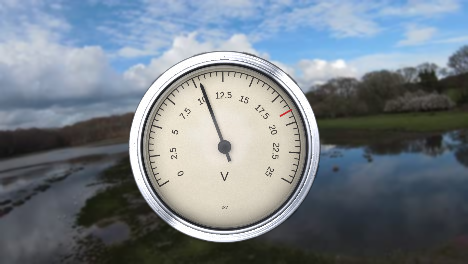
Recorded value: 10.5 V
